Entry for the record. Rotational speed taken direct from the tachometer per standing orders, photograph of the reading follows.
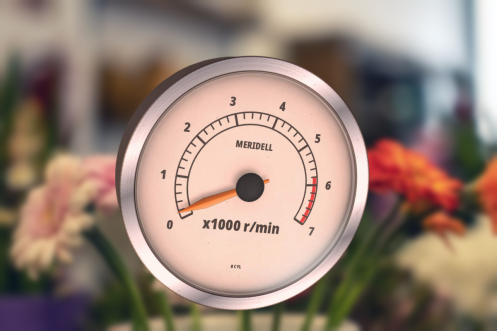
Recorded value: 200 rpm
